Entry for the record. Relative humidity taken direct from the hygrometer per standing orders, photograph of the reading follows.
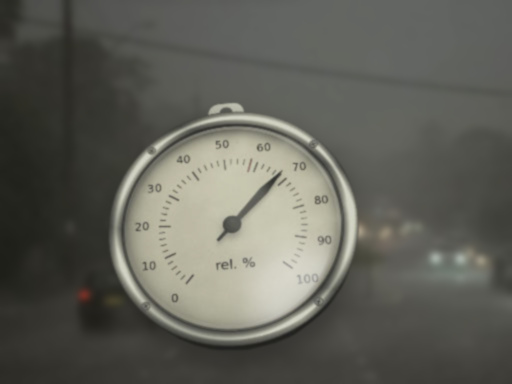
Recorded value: 68 %
